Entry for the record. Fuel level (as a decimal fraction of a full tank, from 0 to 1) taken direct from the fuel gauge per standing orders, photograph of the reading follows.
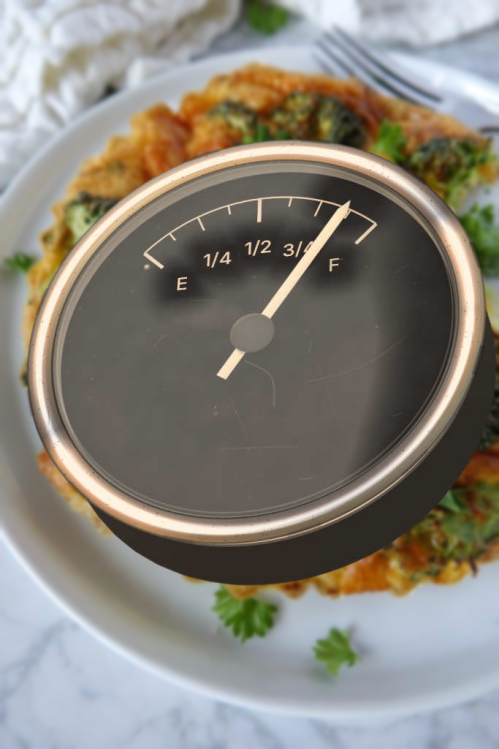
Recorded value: 0.875
